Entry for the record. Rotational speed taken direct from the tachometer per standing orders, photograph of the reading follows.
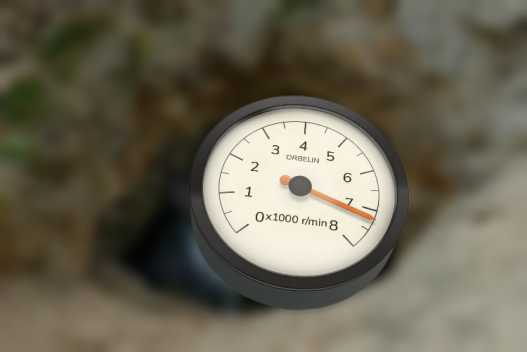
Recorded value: 7250 rpm
